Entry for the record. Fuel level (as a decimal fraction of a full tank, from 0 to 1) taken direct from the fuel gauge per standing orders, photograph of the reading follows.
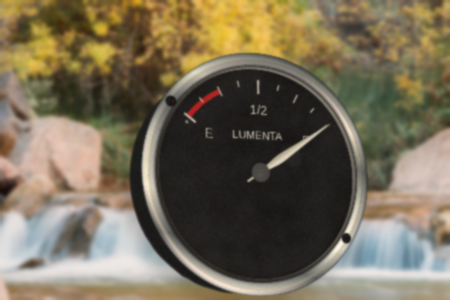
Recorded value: 1
